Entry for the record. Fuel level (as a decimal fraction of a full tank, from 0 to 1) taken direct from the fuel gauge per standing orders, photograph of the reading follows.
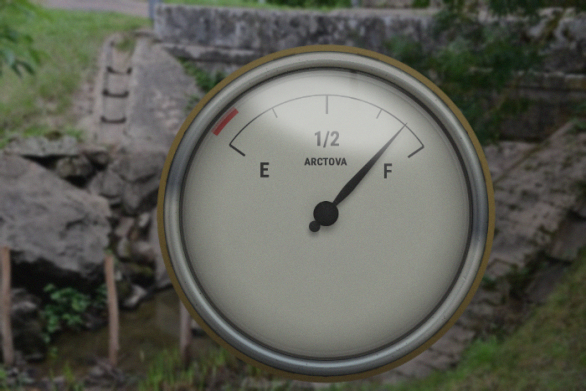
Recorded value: 0.875
